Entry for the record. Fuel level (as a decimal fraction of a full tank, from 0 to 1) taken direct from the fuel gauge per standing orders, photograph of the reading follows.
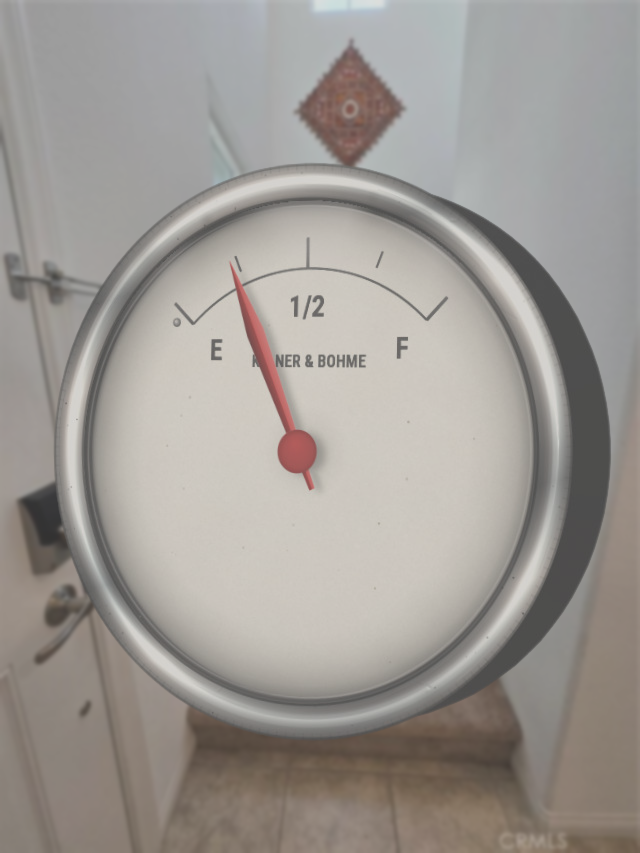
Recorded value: 0.25
